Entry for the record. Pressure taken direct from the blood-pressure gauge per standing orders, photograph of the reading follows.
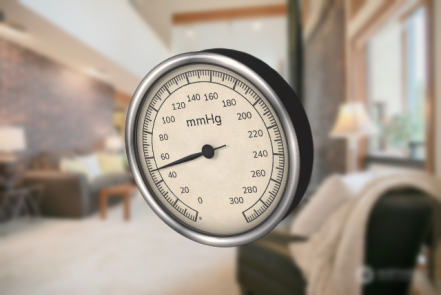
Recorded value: 50 mmHg
